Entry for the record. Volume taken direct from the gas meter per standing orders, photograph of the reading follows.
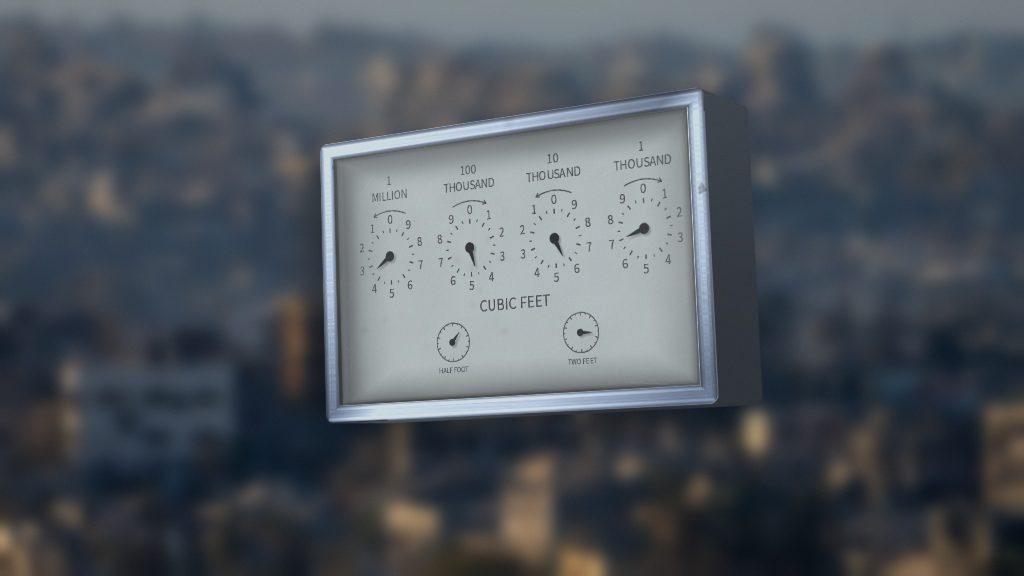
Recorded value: 345700 ft³
